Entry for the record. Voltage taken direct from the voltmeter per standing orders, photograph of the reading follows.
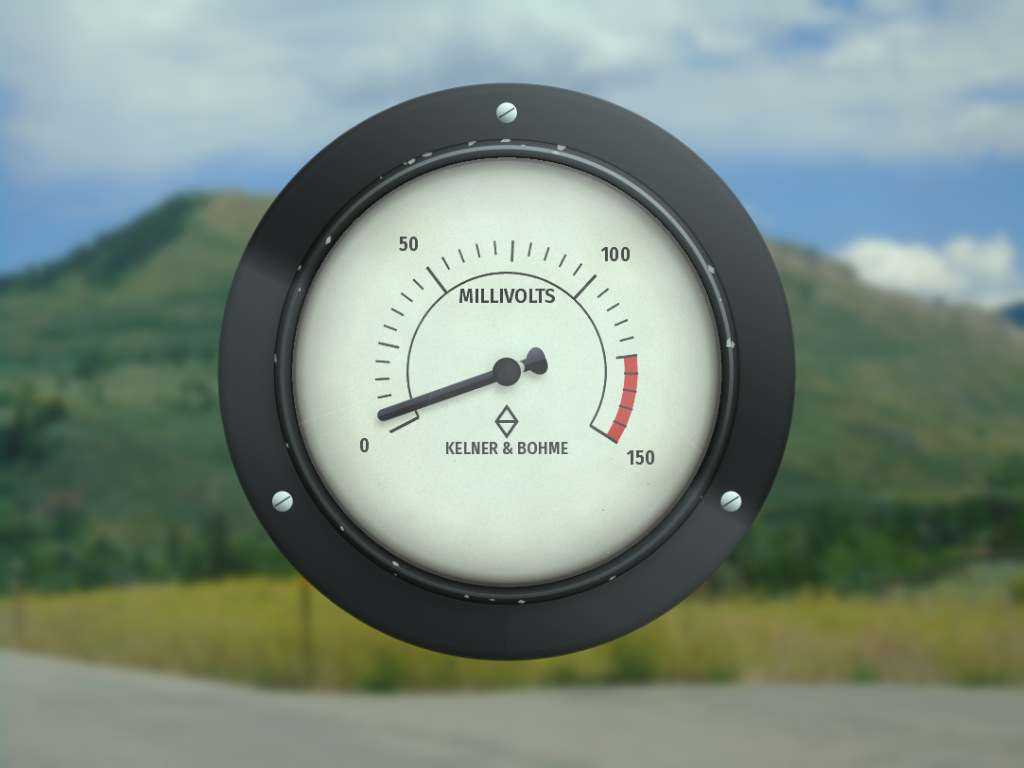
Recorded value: 5 mV
